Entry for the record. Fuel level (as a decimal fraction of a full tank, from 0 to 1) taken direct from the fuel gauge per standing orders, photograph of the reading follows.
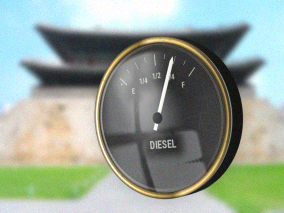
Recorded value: 0.75
